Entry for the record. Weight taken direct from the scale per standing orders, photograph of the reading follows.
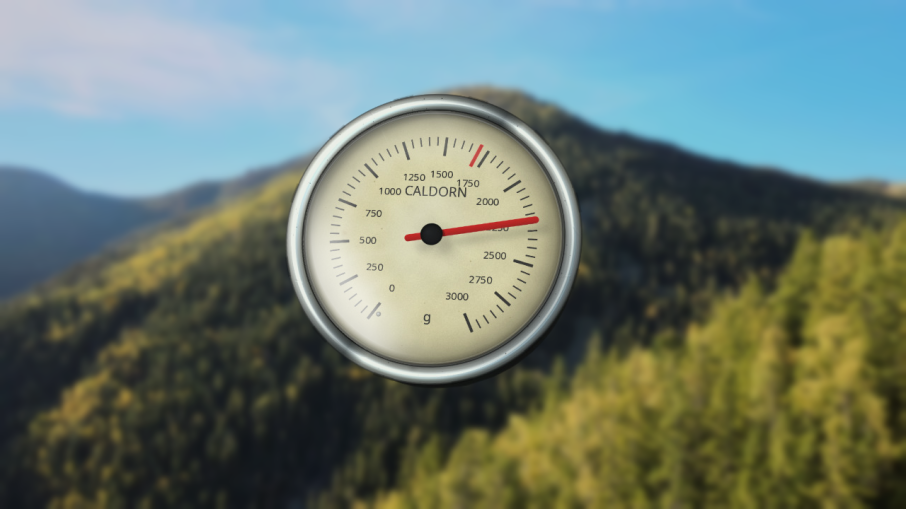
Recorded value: 2250 g
